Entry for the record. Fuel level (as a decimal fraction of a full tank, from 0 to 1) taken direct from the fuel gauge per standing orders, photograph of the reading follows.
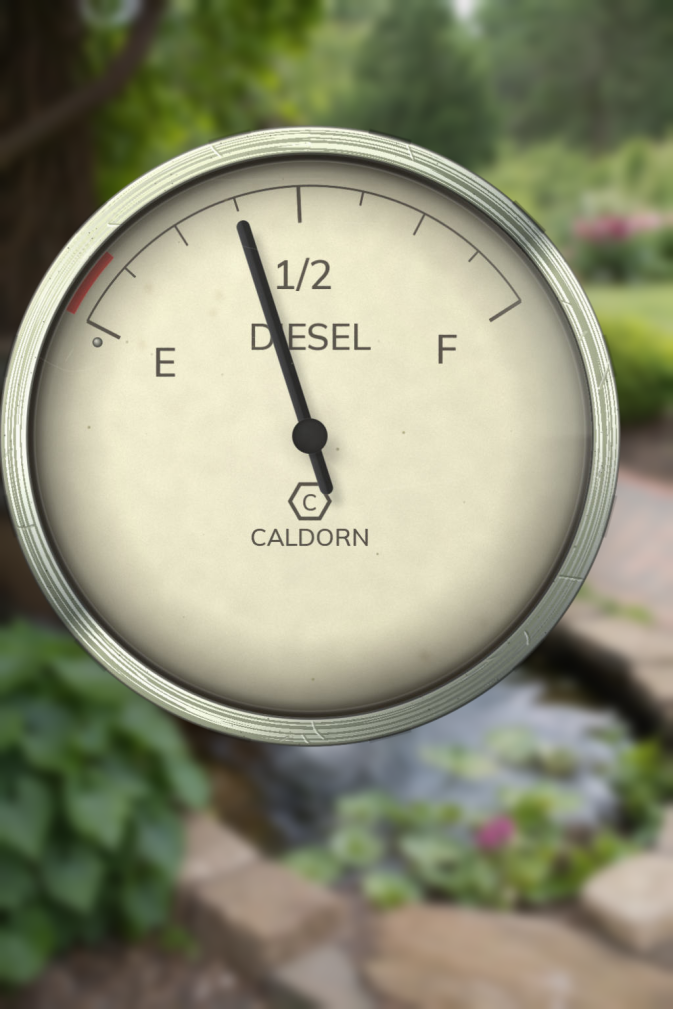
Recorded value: 0.375
